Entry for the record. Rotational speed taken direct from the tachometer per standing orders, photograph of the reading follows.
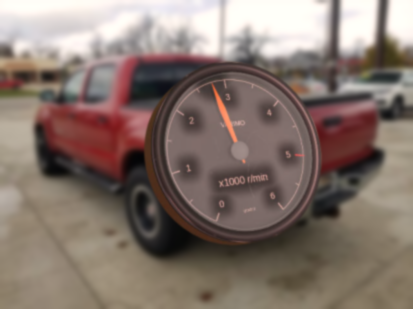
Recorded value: 2750 rpm
